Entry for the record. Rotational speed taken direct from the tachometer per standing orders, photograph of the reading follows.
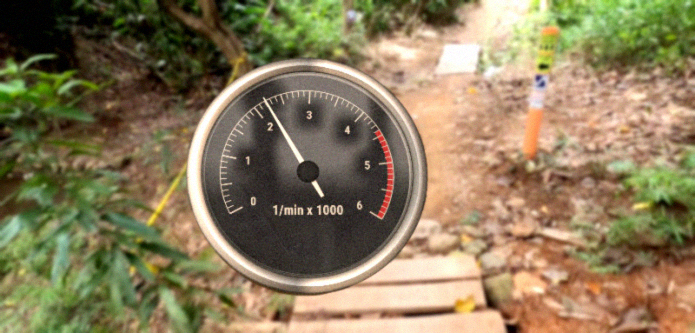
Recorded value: 2200 rpm
